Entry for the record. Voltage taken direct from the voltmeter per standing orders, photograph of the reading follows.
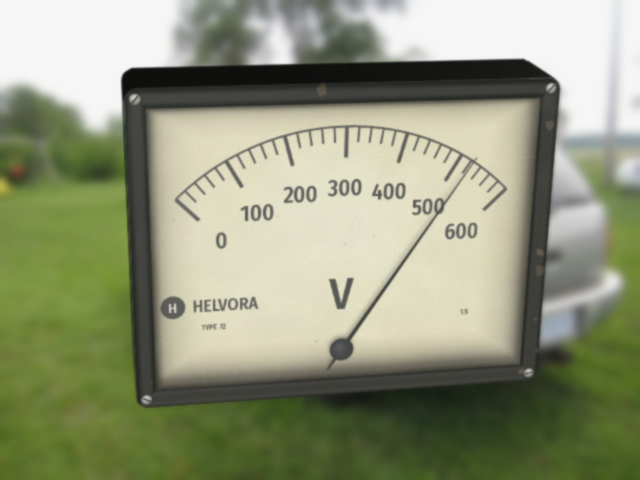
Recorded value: 520 V
